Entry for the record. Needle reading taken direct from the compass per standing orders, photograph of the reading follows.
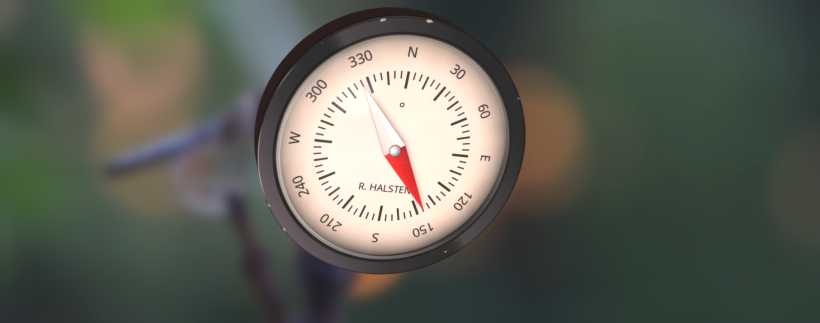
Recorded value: 145 °
